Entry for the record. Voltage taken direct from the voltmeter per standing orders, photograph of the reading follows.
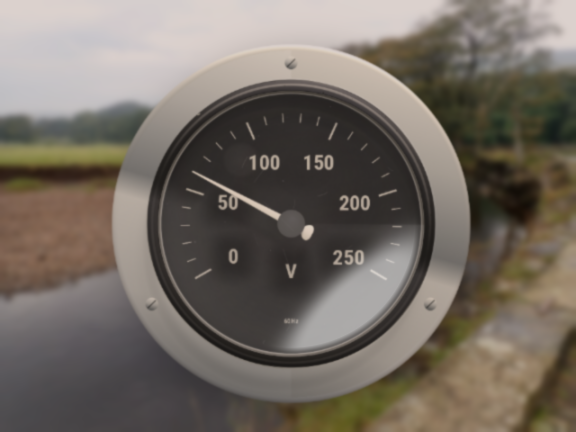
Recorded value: 60 V
